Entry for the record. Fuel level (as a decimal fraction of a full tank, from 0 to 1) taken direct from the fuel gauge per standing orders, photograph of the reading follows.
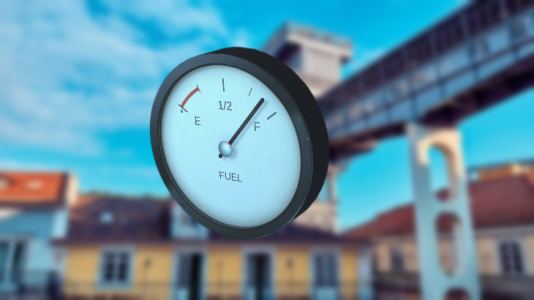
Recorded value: 0.875
